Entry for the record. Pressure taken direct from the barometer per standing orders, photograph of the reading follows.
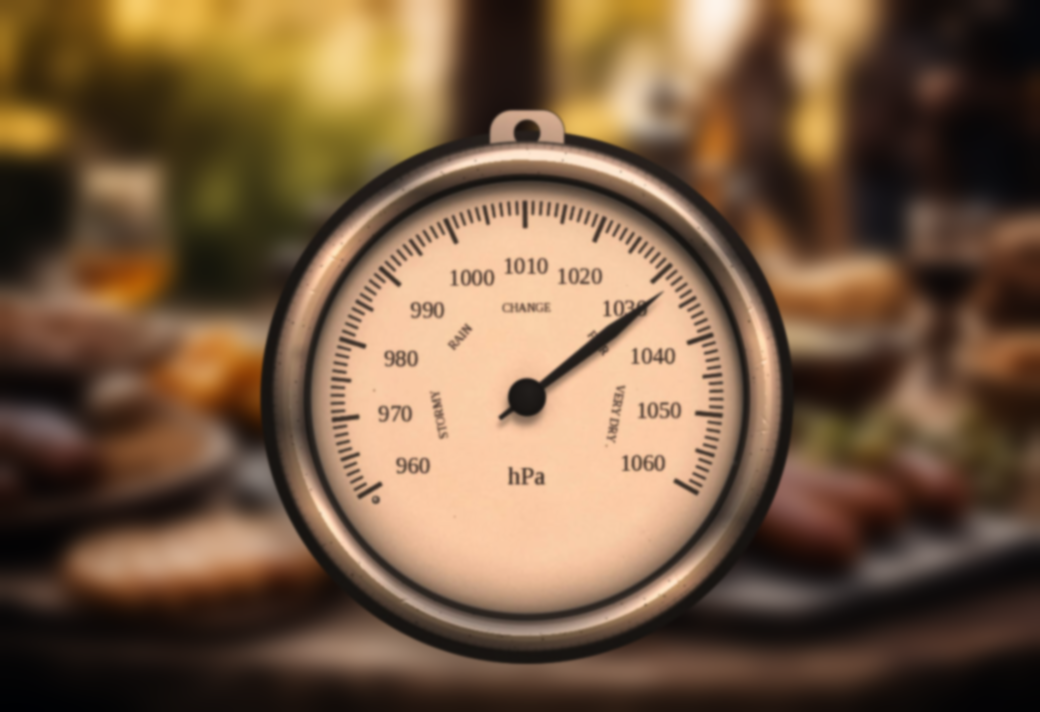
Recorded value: 1032 hPa
